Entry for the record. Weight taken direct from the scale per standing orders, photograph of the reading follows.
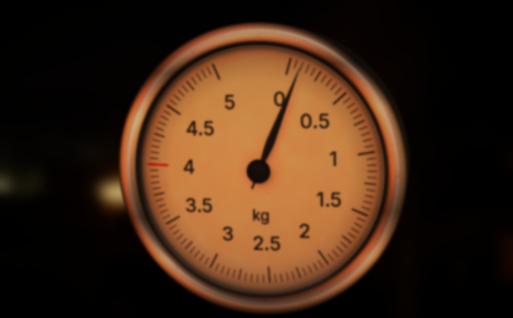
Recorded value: 0.1 kg
